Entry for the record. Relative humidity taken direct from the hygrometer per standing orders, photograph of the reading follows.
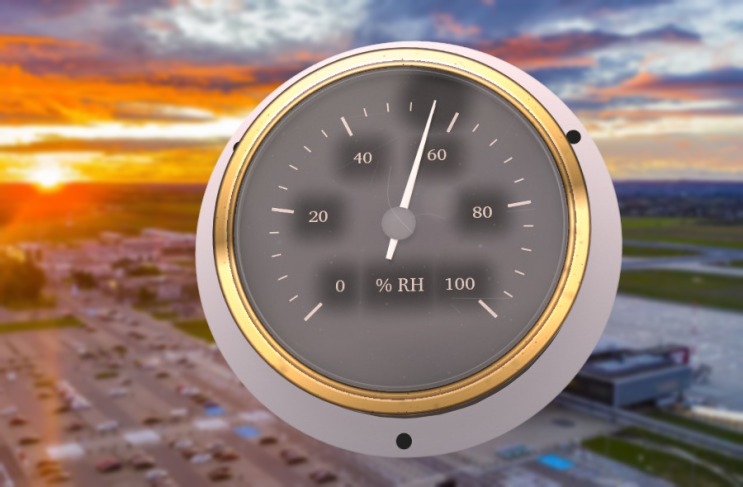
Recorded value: 56 %
